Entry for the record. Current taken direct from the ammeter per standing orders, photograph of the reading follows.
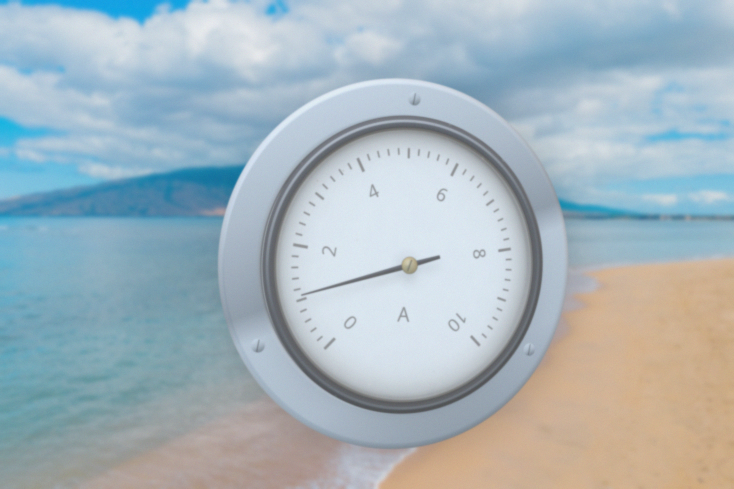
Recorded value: 1.1 A
